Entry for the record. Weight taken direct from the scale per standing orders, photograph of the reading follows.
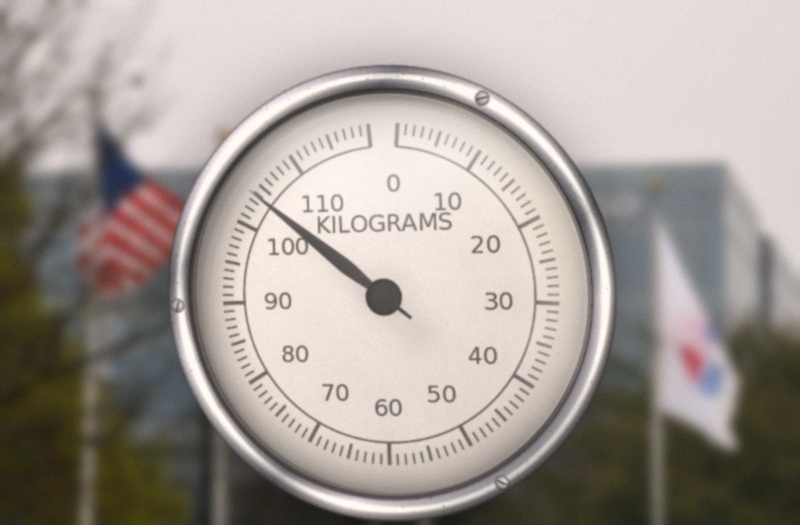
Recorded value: 104 kg
